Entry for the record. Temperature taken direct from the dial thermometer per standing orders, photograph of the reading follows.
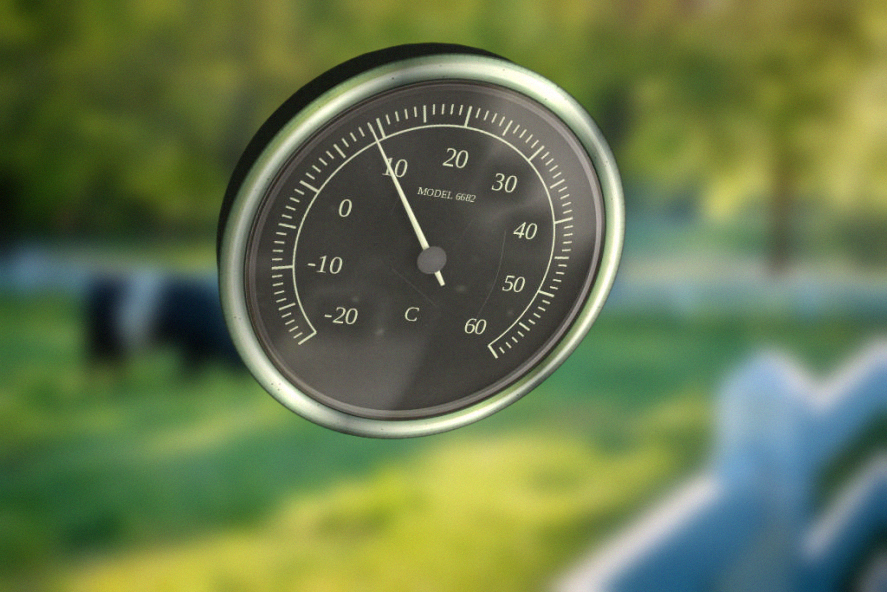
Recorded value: 9 °C
